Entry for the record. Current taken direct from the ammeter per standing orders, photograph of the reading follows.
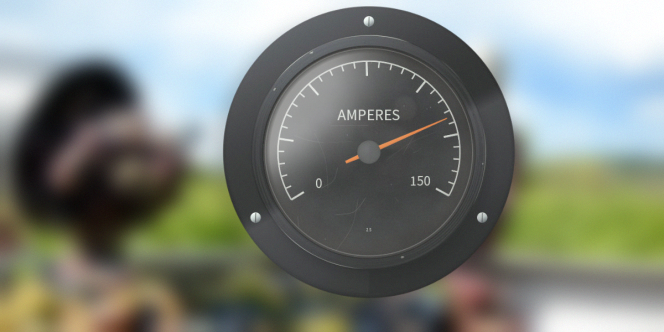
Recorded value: 117.5 A
